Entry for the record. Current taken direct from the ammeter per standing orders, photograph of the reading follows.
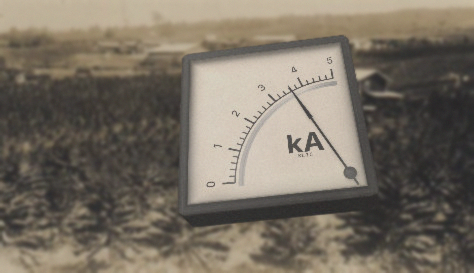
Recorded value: 3.6 kA
